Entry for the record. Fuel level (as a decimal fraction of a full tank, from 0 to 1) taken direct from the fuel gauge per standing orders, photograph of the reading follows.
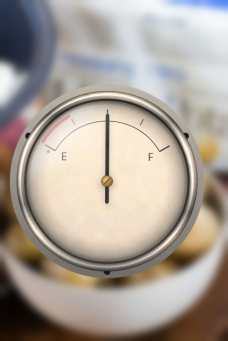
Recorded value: 0.5
